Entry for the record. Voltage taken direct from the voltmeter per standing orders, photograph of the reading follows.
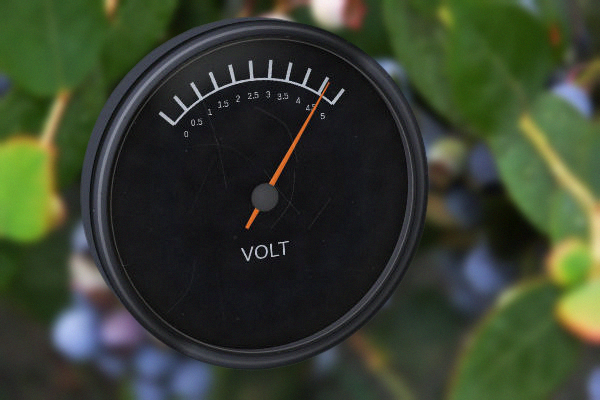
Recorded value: 4.5 V
